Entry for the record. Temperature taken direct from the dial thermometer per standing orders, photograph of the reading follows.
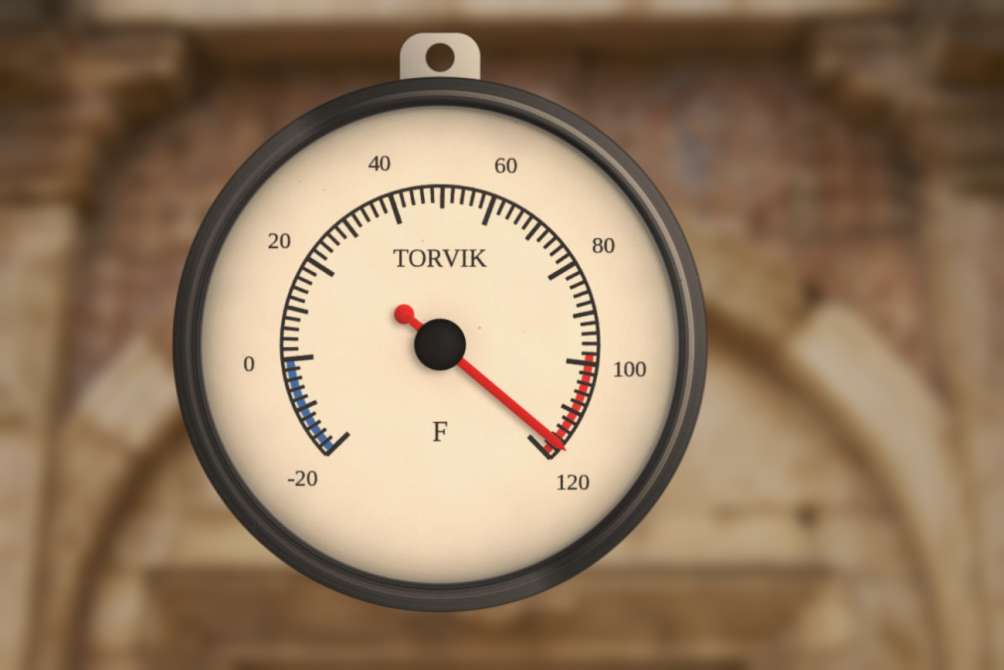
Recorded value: 117 °F
